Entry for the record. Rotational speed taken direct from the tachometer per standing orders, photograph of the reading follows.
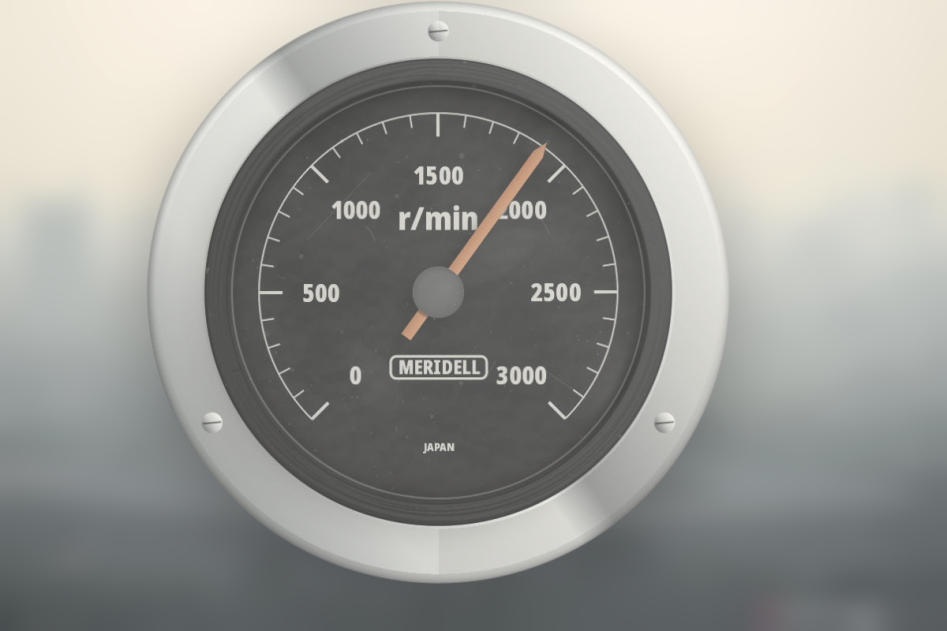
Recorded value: 1900 rpm
